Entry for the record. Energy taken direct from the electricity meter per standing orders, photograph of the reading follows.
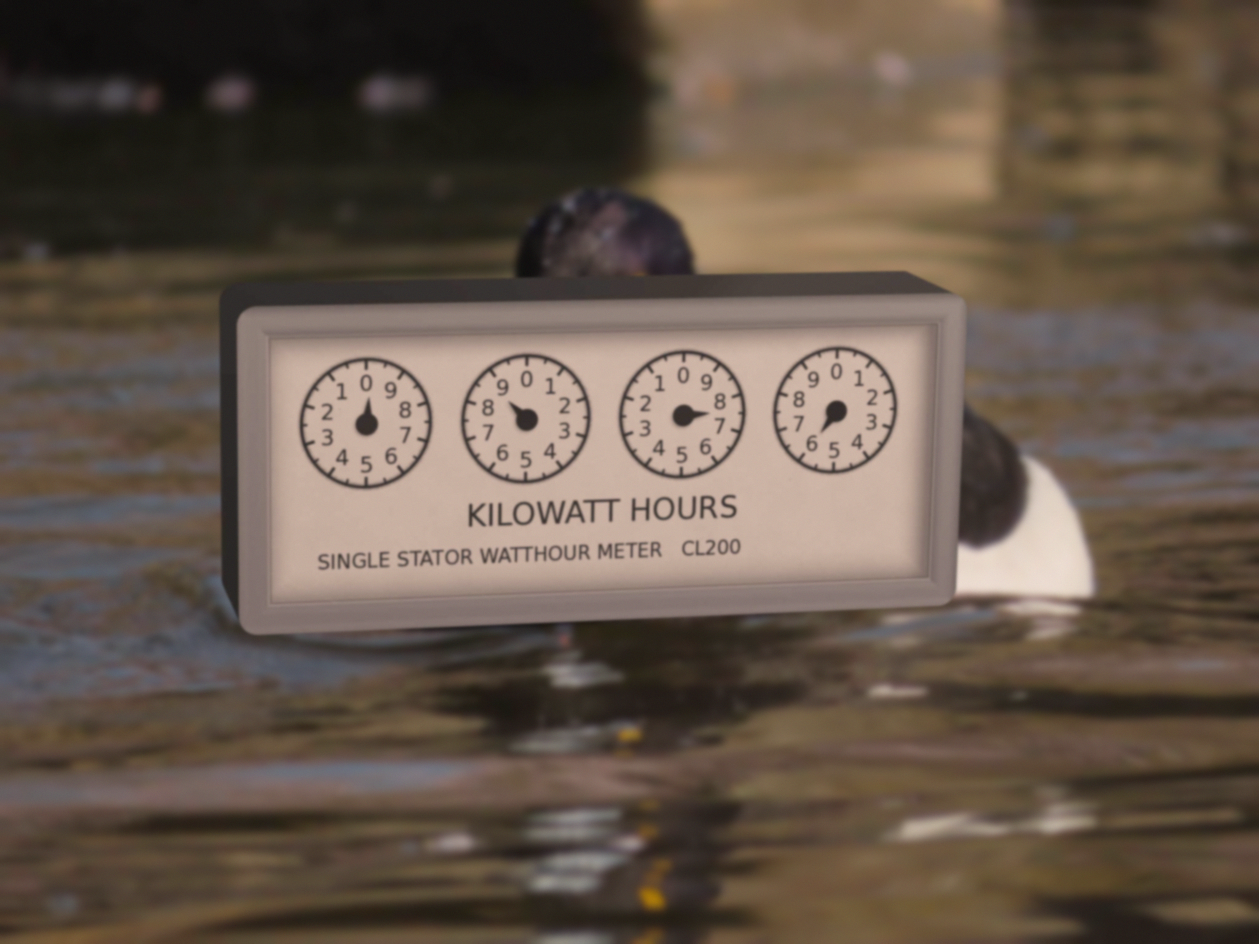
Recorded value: 9876 kWh
